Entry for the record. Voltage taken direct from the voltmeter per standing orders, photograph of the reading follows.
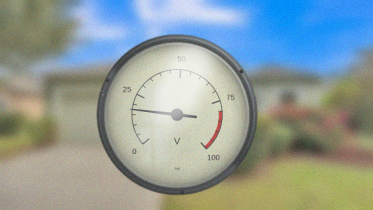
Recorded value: 17.5 V
